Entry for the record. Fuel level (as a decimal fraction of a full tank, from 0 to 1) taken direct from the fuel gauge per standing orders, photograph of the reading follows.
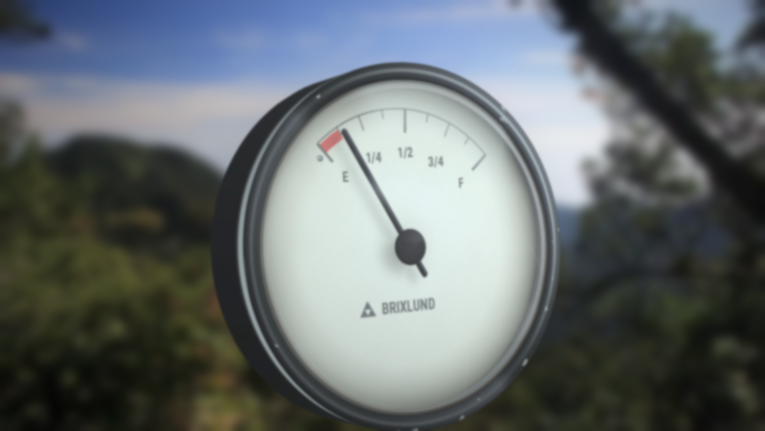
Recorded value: 0.125
